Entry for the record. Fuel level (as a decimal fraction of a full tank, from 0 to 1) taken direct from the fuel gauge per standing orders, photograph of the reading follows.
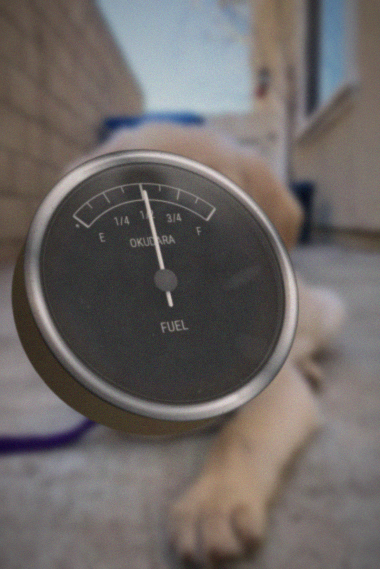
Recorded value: 0.5
